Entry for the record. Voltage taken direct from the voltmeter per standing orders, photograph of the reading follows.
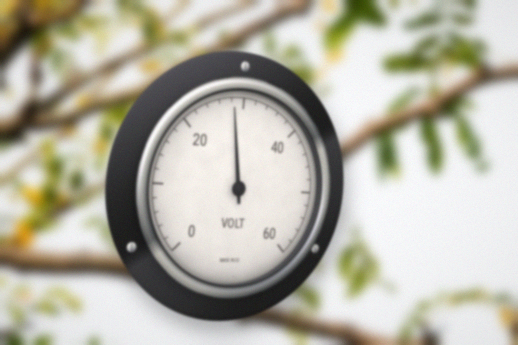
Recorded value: 28 V
